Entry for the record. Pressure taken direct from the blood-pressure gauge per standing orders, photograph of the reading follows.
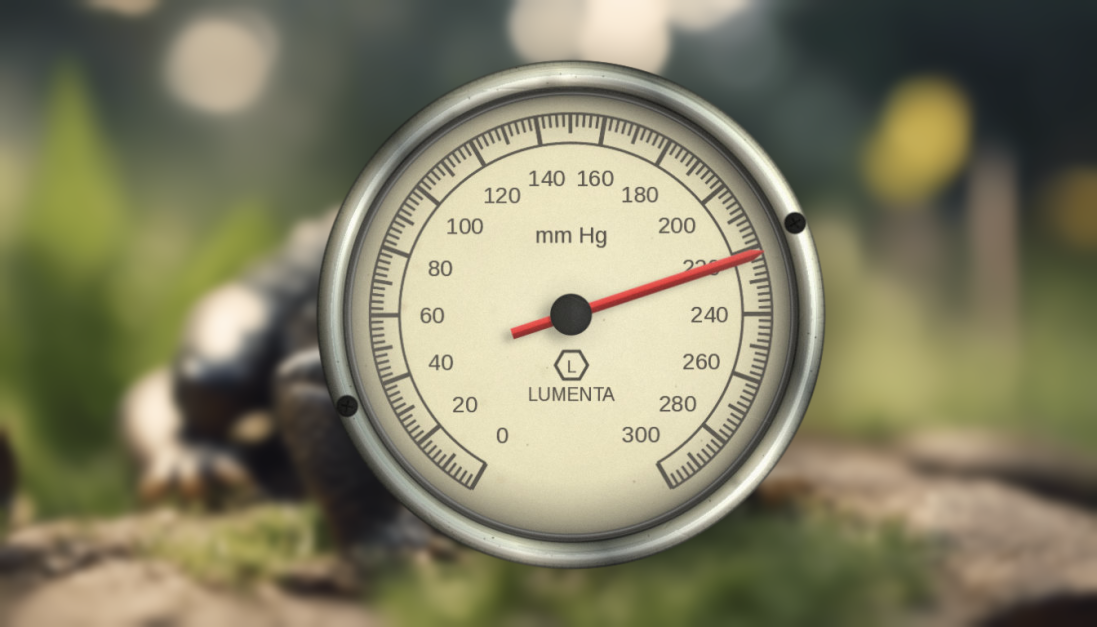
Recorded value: 222 mmHg
